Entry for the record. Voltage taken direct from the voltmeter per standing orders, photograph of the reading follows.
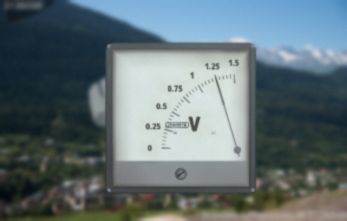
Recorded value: 1.25 V
